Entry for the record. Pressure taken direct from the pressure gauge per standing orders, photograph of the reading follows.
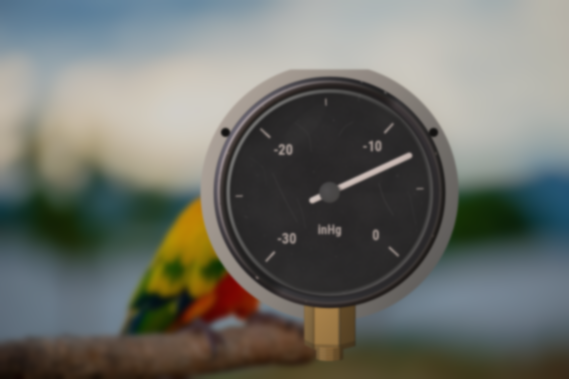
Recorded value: -7.5 inHg
